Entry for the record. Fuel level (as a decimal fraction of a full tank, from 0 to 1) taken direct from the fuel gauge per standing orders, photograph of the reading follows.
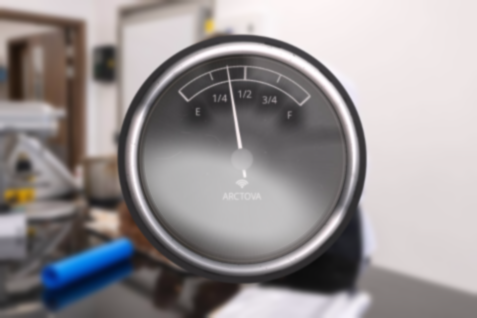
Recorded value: 0.375
